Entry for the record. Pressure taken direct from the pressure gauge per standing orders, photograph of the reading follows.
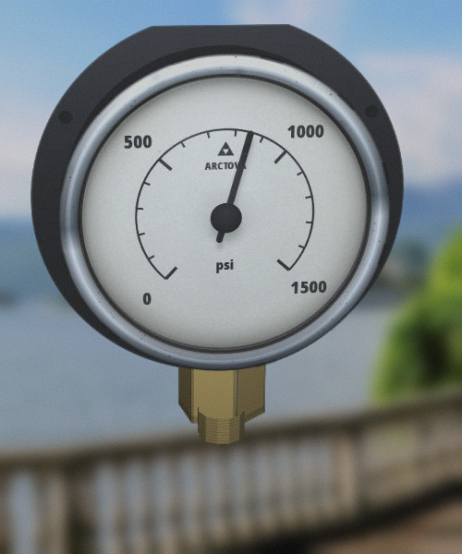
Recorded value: 850 psi
